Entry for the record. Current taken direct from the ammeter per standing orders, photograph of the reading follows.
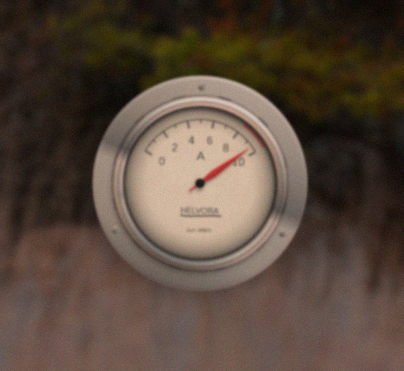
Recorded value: 9.5 A
